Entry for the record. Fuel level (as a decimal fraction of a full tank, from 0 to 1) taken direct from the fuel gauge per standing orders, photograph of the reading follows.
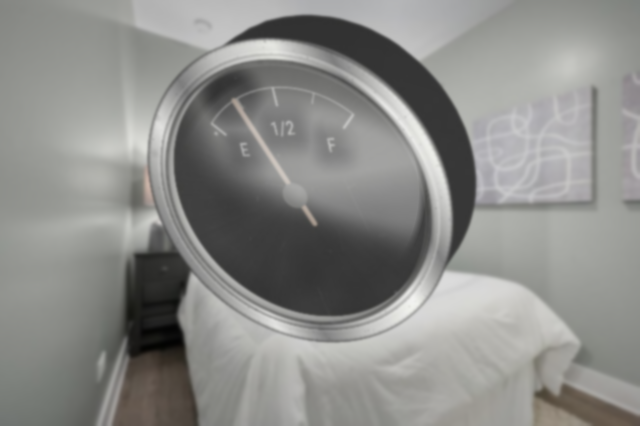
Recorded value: 0.25
